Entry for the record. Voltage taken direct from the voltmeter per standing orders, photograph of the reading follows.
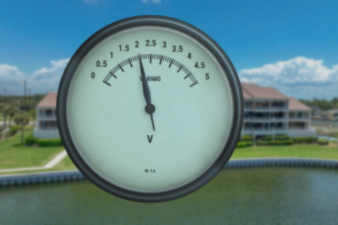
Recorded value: 2 V
